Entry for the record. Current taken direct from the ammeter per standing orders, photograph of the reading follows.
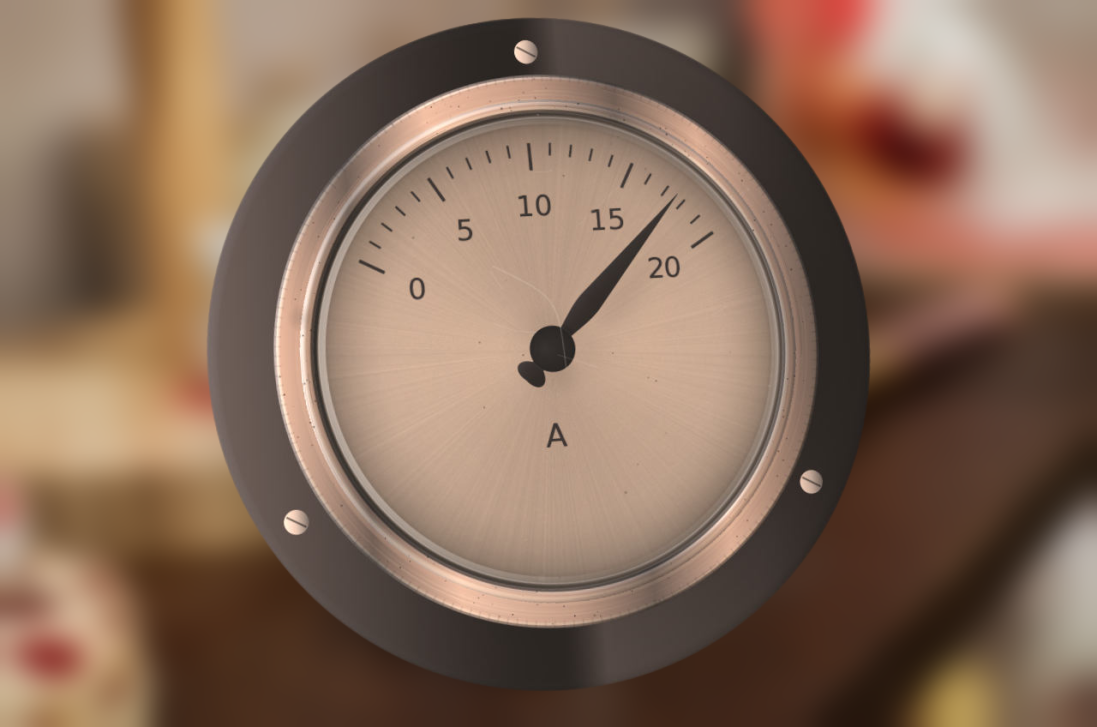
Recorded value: 17.5 A
